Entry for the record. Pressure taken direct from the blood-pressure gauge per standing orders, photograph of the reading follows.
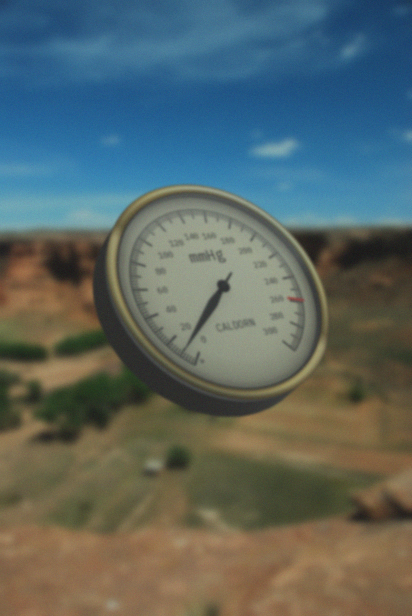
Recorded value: 10 mmHg
